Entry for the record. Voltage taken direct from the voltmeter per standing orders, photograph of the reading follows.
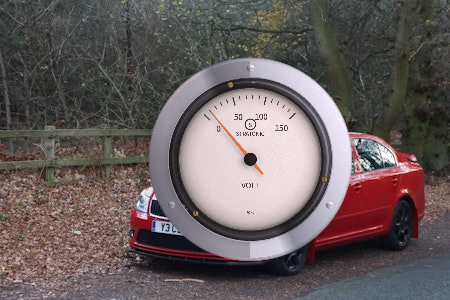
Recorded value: 10 V
